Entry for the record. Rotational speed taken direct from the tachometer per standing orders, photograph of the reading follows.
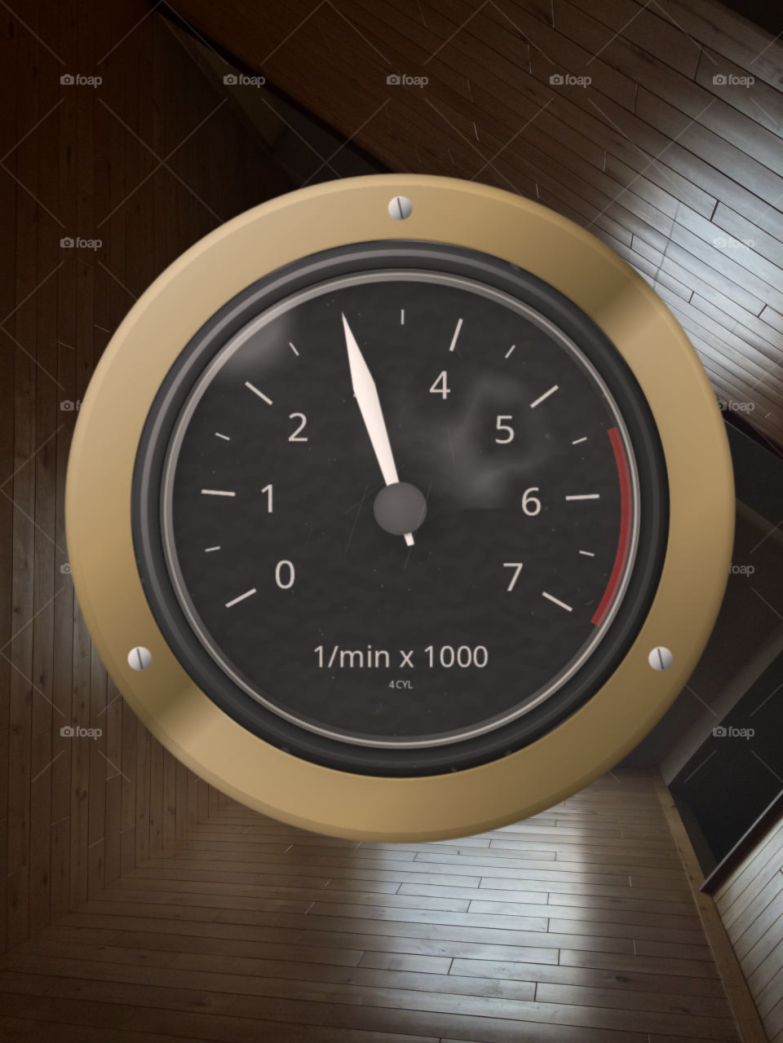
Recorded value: 3000 rpm
